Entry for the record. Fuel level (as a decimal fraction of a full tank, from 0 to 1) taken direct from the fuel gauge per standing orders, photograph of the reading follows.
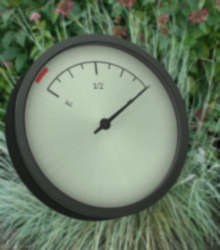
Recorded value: 1
